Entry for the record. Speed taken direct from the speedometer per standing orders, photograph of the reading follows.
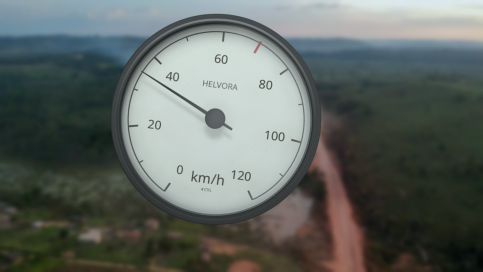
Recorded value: 35 km/h
